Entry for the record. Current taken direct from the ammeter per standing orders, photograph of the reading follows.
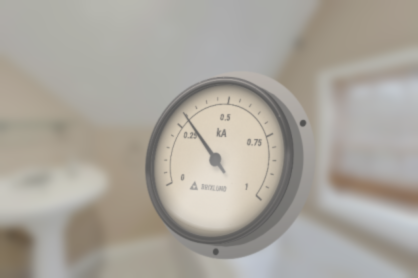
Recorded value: 0.3 kA
